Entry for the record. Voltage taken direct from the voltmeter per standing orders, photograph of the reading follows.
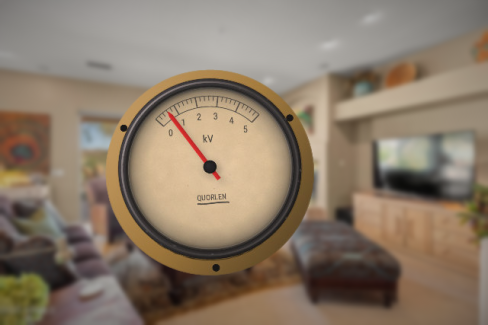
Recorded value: 0.6 kV
